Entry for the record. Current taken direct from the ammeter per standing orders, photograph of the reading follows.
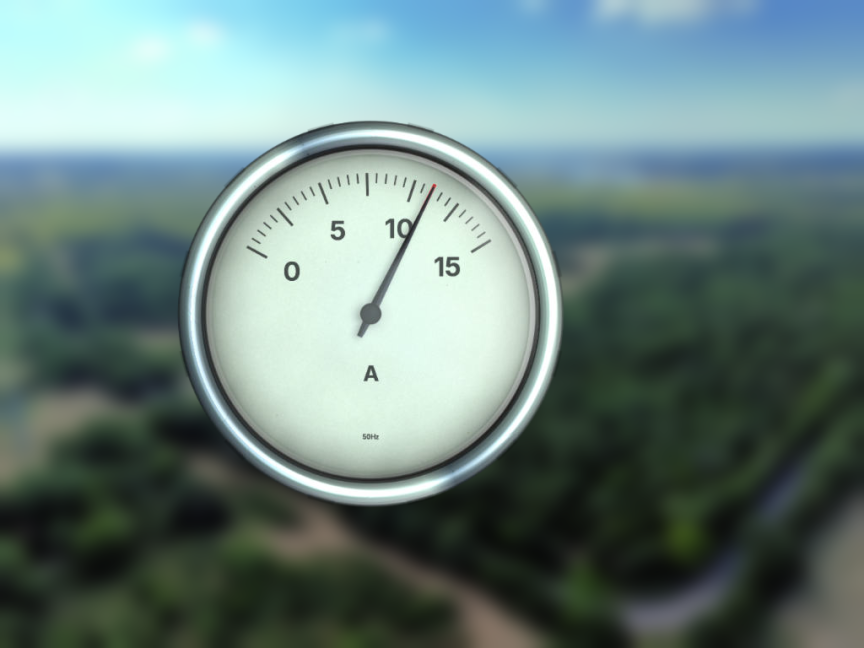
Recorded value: 11 A
